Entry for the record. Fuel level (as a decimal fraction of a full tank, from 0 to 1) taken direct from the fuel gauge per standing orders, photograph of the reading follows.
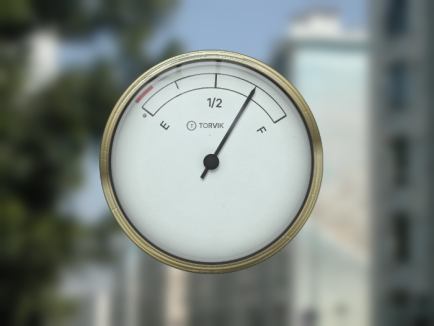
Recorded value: 0.75
